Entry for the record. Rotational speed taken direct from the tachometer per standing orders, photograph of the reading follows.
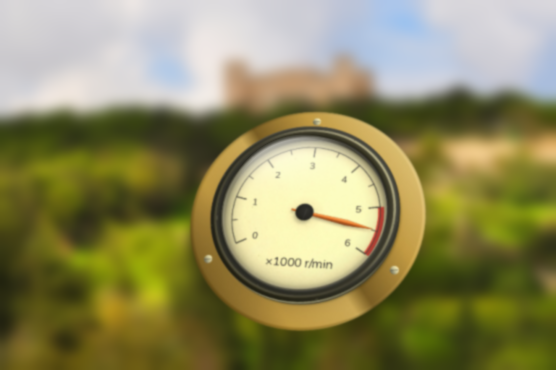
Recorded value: 5500 rpm
